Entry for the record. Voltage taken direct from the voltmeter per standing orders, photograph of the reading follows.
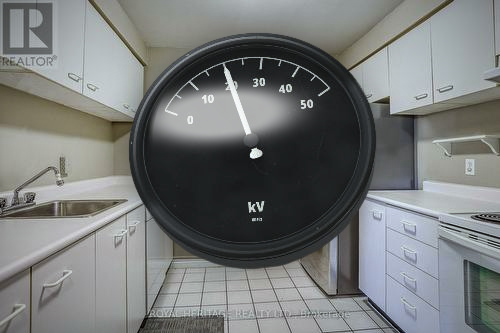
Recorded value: 20 kV
